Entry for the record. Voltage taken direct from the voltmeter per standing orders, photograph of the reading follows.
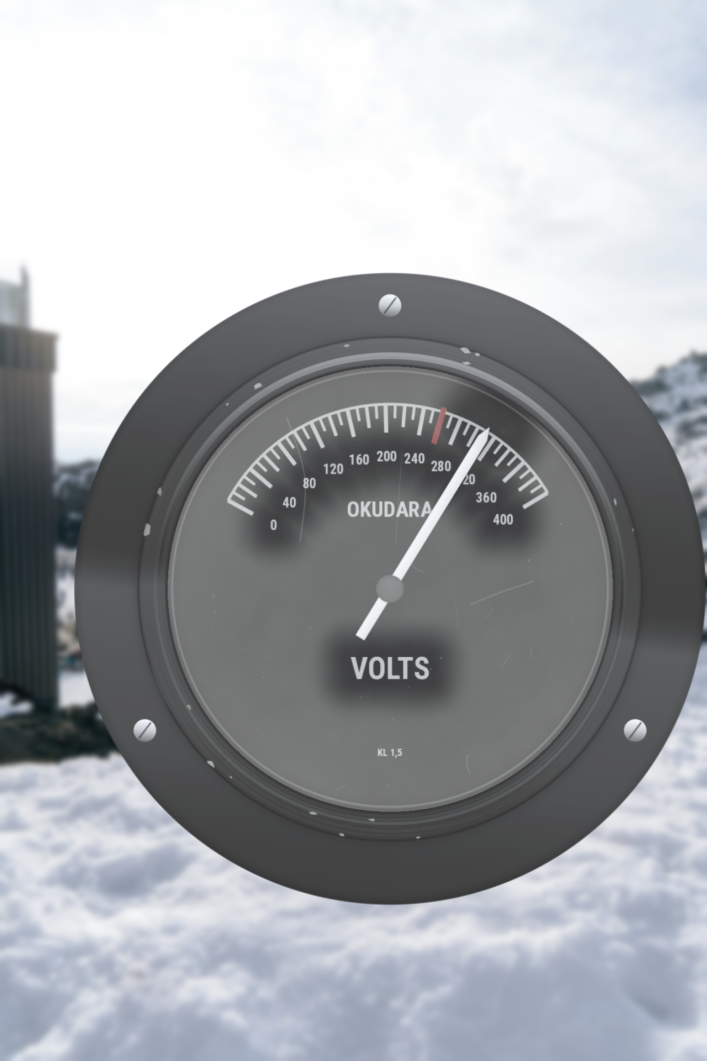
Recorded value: 310 V
